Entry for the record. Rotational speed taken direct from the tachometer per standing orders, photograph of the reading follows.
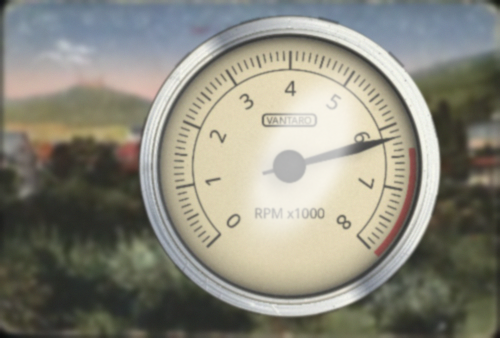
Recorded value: 6200 rpm
